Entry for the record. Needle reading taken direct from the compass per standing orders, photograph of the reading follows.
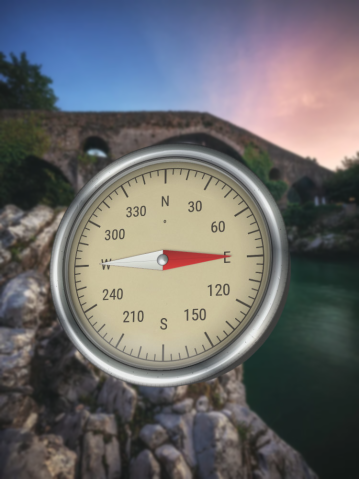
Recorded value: 90 °
